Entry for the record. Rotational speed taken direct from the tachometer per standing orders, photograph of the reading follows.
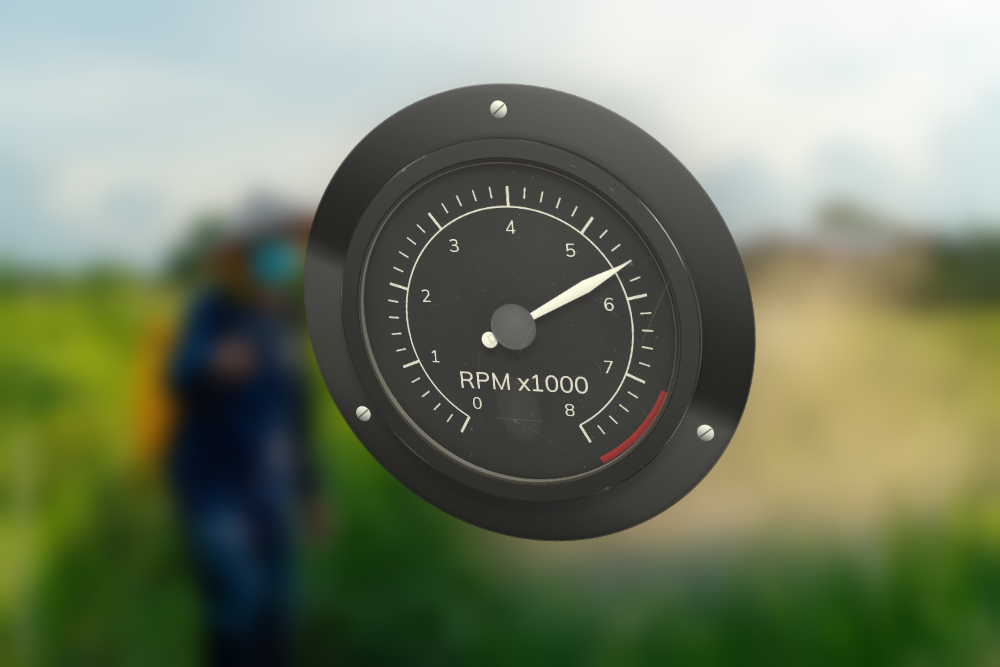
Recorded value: 5600 rpm
